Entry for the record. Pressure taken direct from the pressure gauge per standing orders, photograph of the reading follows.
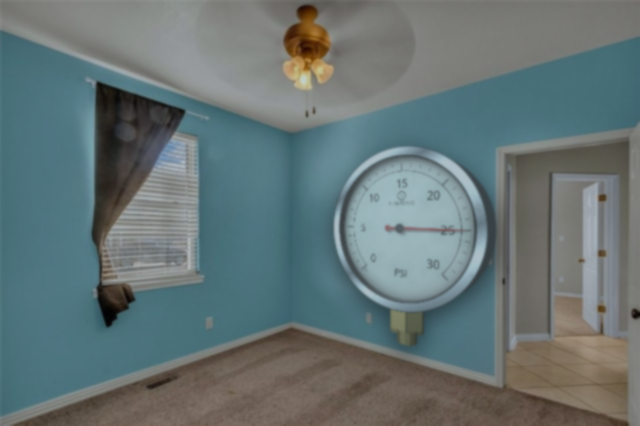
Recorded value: 25 psi
